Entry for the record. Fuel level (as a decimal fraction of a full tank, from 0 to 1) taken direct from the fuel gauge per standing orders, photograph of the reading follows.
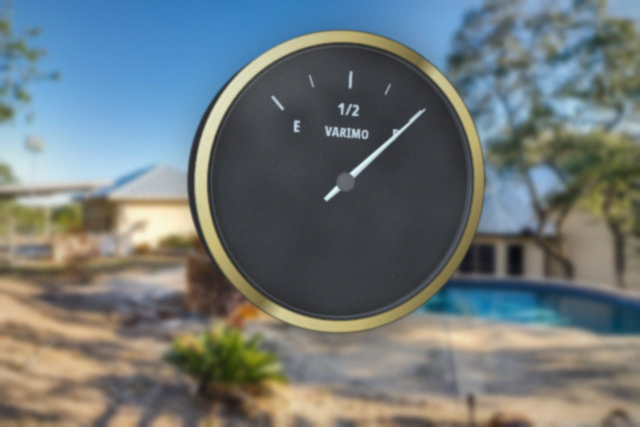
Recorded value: 1
